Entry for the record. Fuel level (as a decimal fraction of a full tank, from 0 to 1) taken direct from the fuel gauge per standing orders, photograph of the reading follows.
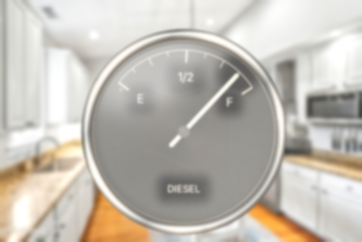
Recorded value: 0.875
